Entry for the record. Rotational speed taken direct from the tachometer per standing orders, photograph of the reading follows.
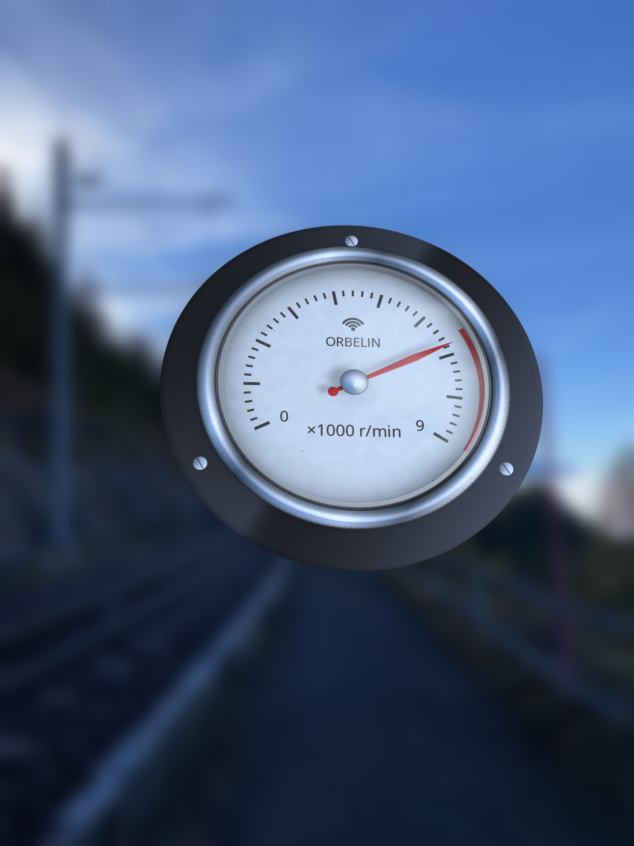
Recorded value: 6800 rpm
